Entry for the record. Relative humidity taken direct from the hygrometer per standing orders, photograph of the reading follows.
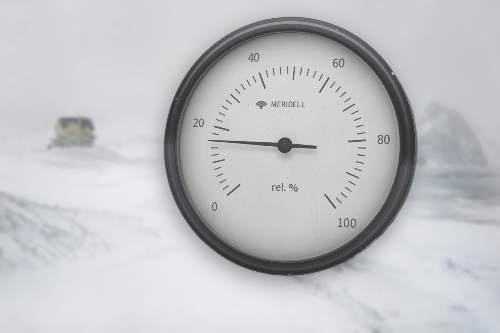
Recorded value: 16 %
